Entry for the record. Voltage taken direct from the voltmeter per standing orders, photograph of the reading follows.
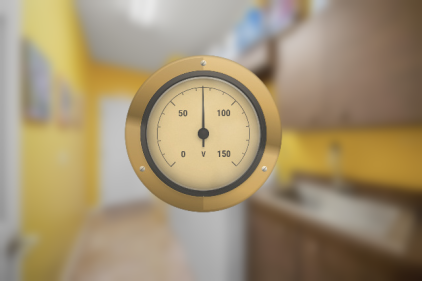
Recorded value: 75 V
